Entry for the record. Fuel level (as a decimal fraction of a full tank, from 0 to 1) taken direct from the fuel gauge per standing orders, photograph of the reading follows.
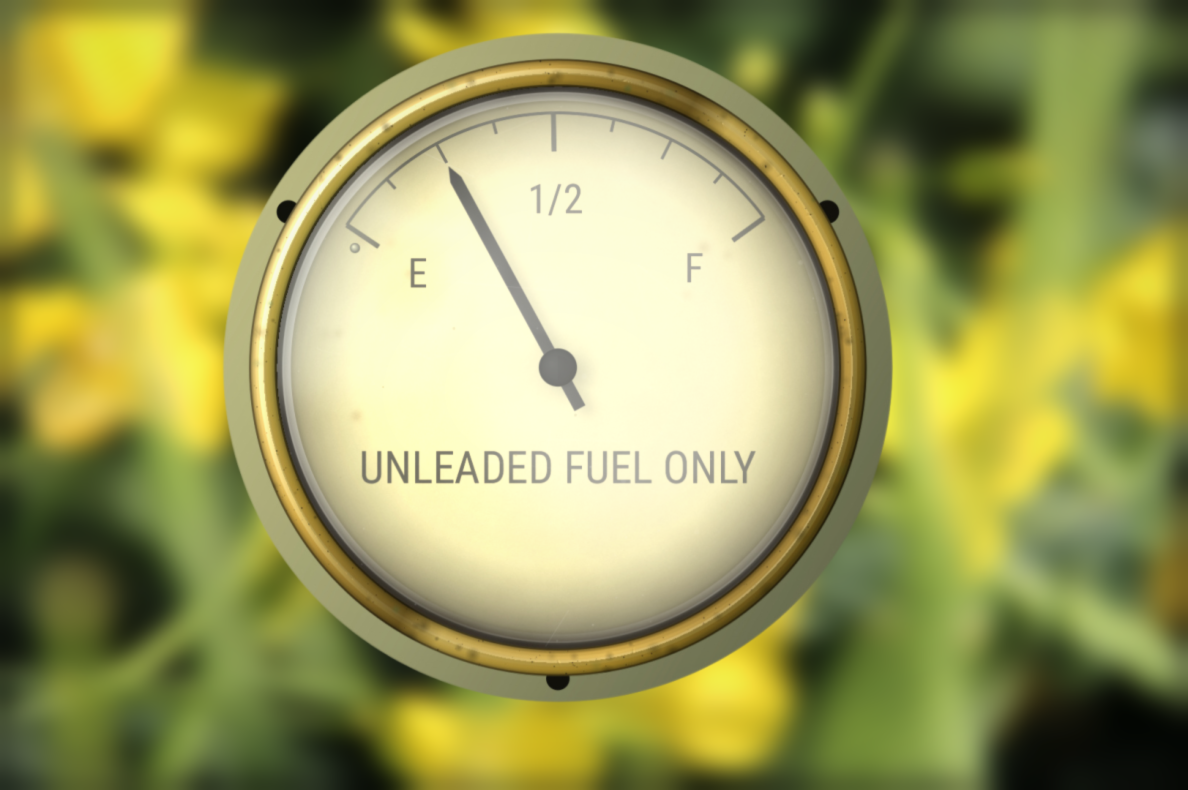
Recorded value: 0.25
